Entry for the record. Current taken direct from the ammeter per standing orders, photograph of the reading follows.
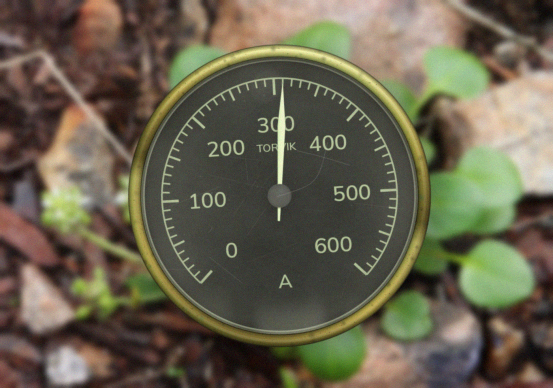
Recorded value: 310 A
